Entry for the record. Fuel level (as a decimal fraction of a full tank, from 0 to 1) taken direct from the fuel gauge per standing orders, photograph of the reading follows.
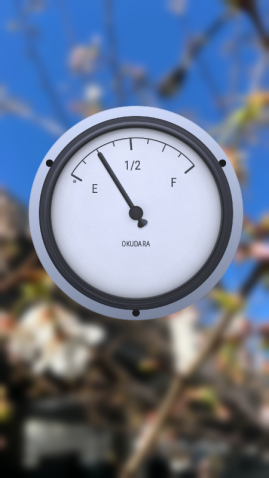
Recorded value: 0.25
